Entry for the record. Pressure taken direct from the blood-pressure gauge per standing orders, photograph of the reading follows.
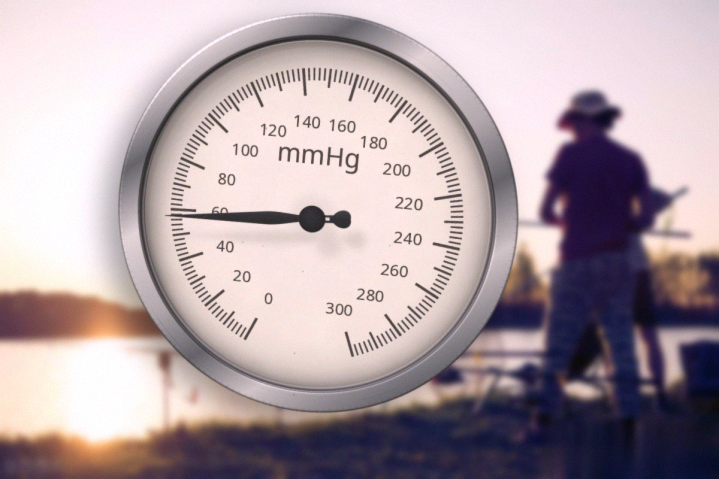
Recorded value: 58 mmHg
